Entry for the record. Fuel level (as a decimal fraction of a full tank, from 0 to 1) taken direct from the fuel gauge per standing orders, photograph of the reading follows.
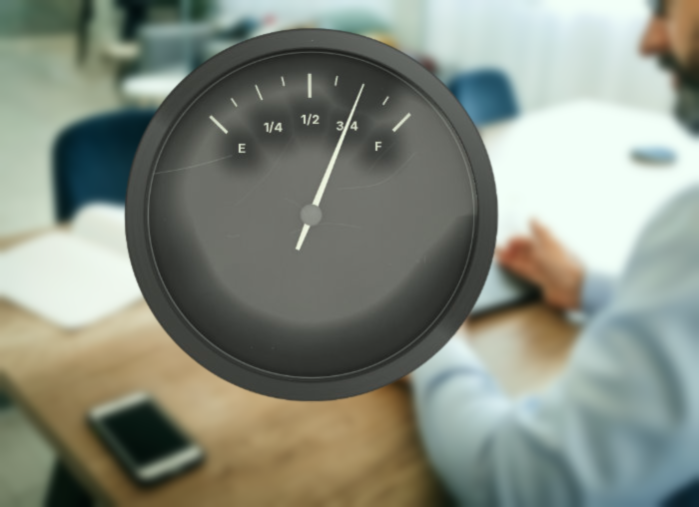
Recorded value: 0.75
